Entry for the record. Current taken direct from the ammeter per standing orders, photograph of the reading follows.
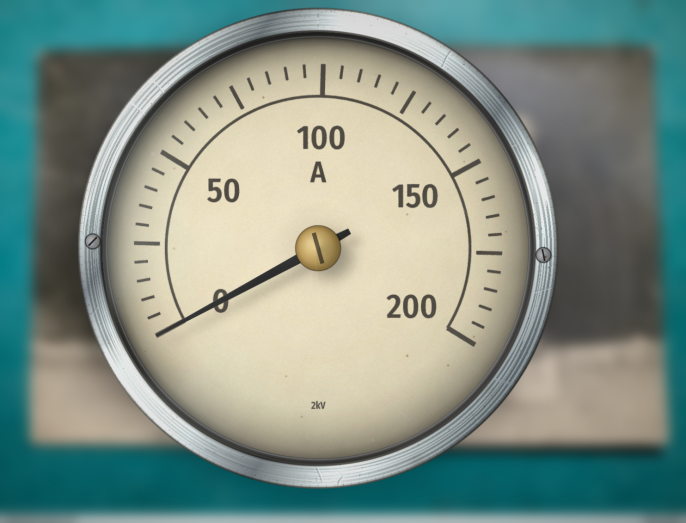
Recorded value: 0 A
